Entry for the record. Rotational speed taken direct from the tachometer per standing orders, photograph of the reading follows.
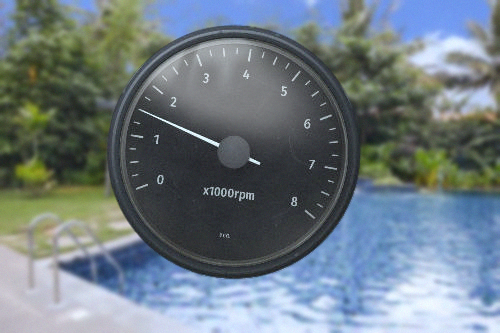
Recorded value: 1500 rpm
